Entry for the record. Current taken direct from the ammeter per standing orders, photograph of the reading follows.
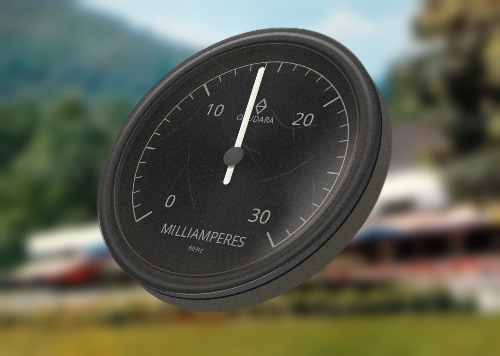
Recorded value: 14 mA
